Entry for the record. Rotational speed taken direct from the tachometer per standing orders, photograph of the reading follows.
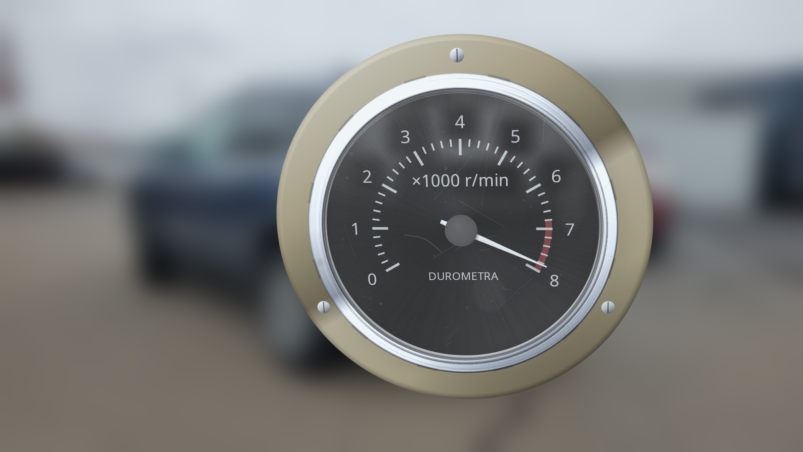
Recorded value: 7800 rpm
